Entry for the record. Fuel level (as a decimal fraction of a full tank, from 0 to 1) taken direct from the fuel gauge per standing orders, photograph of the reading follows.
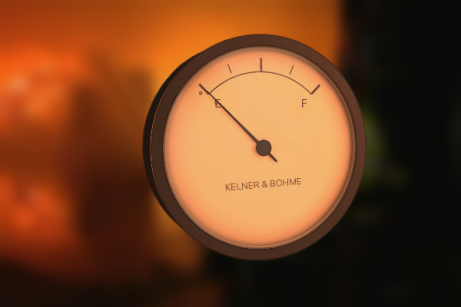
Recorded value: 0
